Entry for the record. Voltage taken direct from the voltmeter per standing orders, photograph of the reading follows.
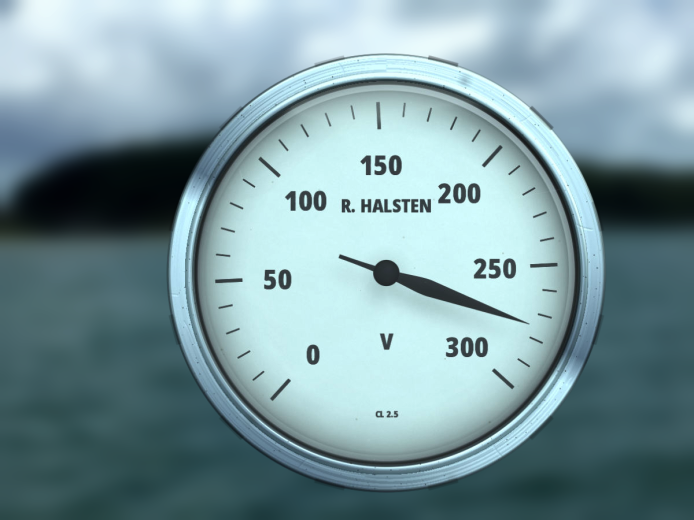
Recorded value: 275 V
